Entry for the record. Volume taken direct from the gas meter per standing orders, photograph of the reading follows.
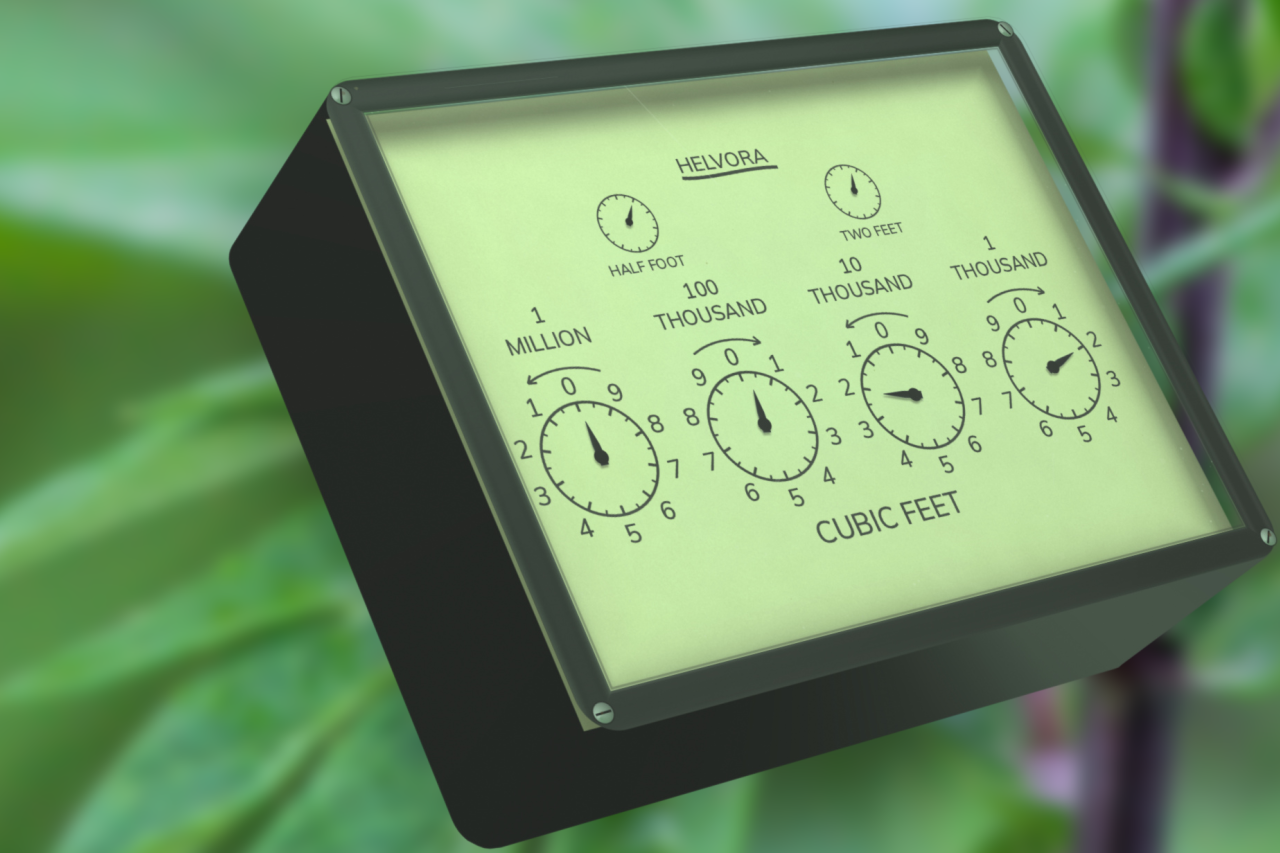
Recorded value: 2200 ft³
